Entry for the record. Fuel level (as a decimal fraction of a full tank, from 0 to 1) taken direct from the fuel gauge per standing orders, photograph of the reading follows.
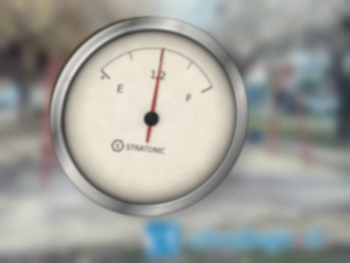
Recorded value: 0.5
